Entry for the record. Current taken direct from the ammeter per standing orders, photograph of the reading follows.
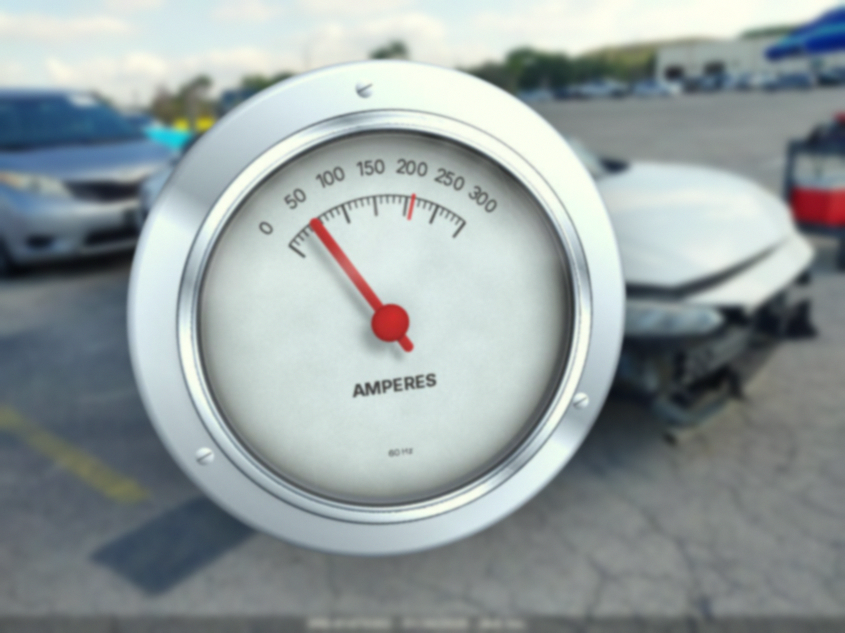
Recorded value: 50 A
